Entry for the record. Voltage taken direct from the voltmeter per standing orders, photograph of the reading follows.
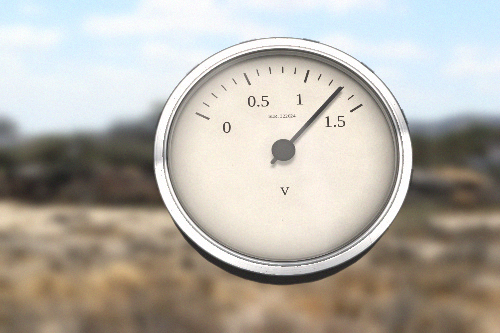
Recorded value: 1.3 V
